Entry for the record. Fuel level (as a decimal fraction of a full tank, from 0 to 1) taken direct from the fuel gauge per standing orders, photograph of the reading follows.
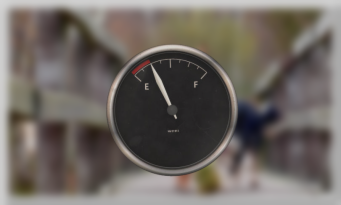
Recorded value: 0.25
